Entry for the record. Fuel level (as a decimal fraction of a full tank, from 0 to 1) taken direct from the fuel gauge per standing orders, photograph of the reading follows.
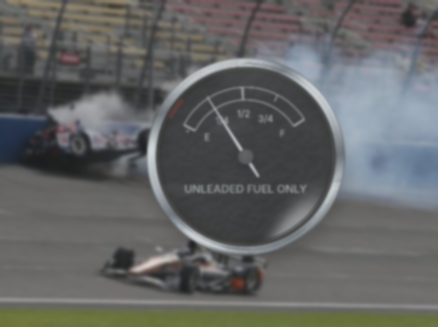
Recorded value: 0.25
